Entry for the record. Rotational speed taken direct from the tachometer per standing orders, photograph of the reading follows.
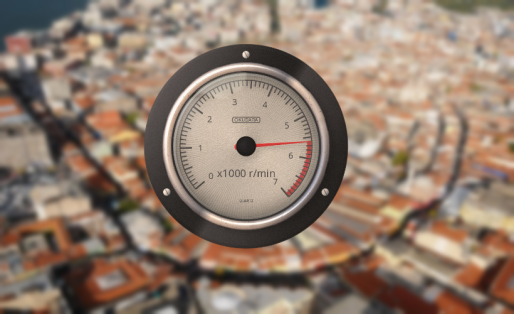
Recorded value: 5600 rpm
